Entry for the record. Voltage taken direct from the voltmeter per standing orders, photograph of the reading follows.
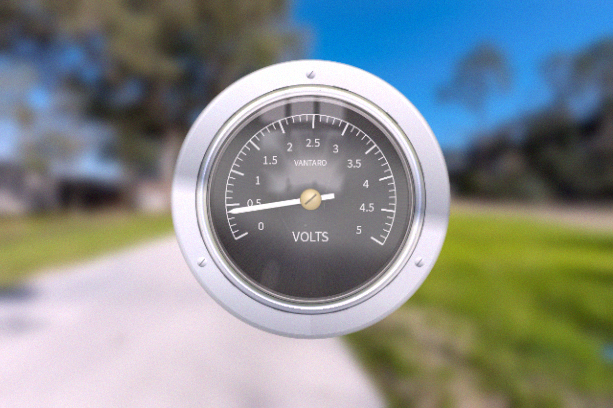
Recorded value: 0.4 V
